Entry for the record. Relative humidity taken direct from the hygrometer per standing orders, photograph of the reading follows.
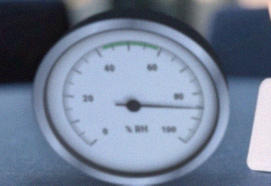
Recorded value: 85 %
